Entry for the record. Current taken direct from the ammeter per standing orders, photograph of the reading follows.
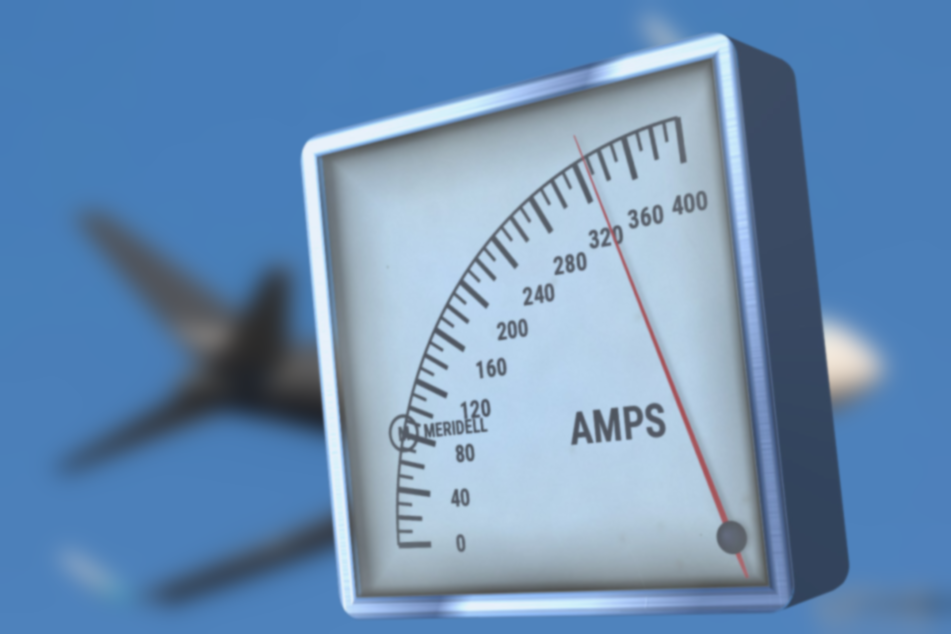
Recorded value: 330 A
